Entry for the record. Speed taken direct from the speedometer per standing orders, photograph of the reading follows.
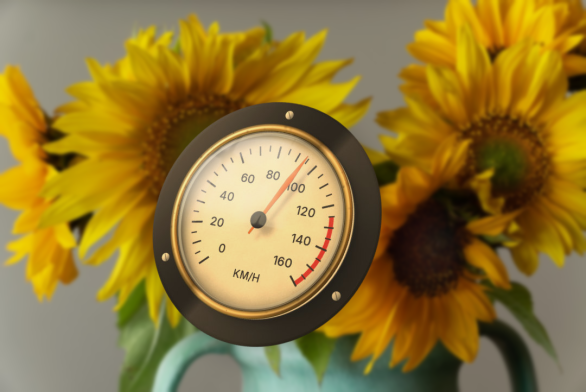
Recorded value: 95 km/h
